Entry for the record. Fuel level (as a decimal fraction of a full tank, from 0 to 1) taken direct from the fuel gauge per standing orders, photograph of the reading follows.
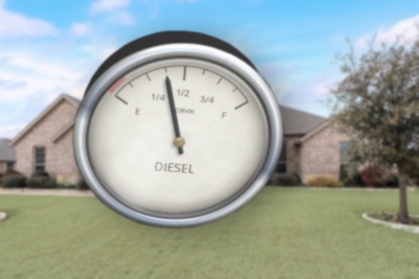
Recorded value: 0.375
